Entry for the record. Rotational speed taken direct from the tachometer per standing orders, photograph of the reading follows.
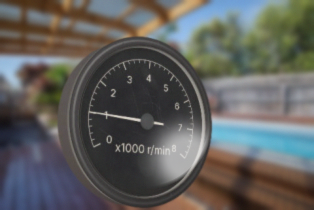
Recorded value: 1000 rpm
